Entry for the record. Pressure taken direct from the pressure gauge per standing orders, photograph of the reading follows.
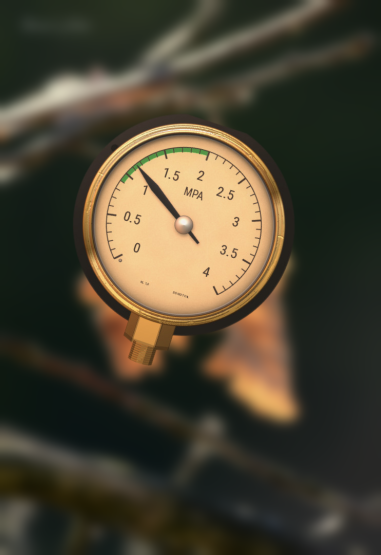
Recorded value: 1.15 MPa
